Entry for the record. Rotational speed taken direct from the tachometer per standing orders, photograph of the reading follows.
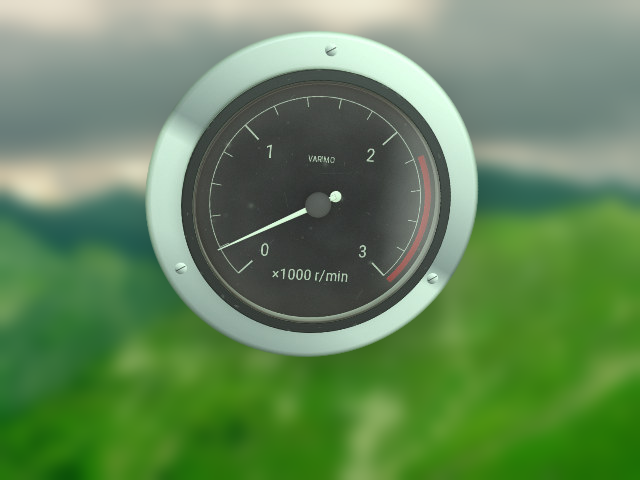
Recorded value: 200 rpm
